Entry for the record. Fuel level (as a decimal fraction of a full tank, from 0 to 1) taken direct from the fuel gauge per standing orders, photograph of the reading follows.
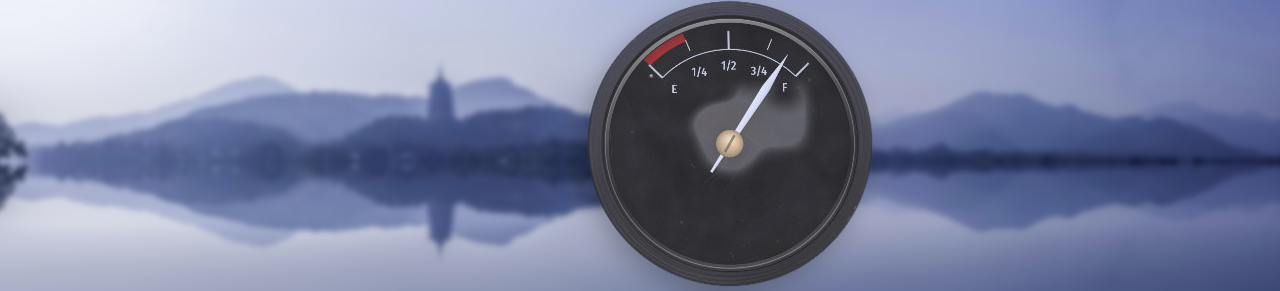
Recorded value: 0.875
